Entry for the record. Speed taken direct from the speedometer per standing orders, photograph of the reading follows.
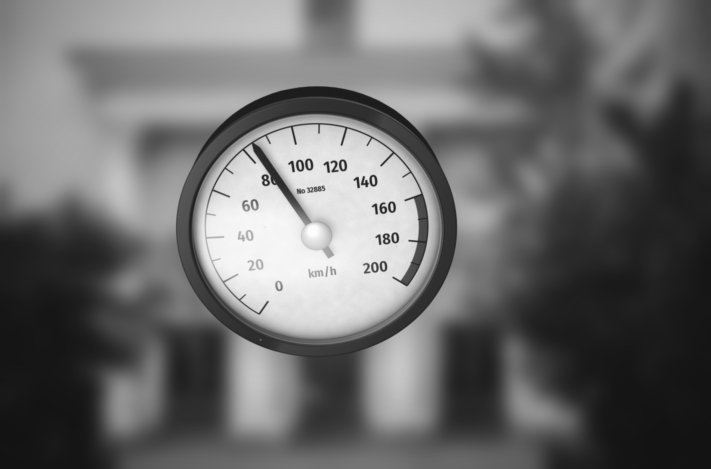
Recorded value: 85 km/h
